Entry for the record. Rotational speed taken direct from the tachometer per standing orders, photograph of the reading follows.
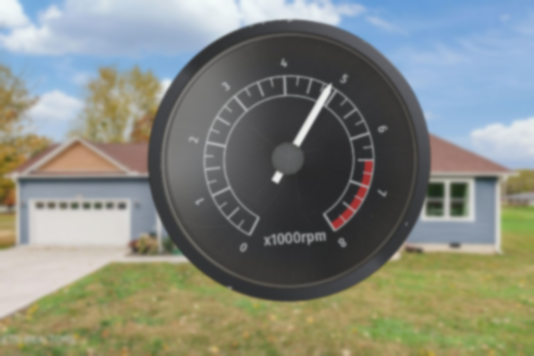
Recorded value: 4875 rpm
